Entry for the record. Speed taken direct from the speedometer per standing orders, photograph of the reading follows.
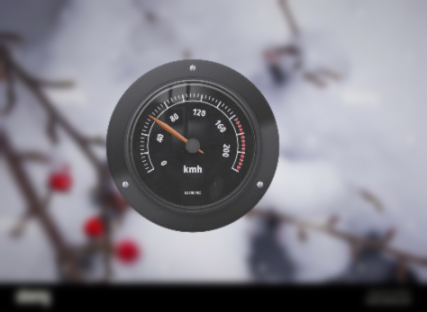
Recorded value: 60 km/h
